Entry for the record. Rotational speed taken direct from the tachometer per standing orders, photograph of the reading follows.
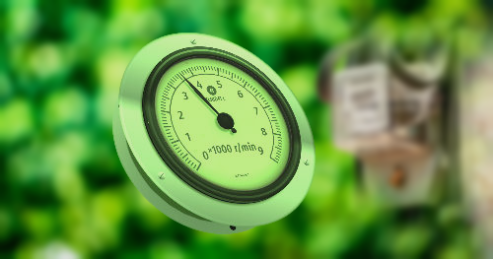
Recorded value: 3500 rpm
